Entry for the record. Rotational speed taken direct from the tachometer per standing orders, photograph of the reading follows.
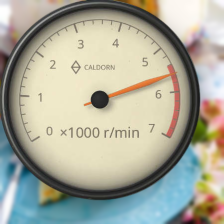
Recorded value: 5600 rpm
